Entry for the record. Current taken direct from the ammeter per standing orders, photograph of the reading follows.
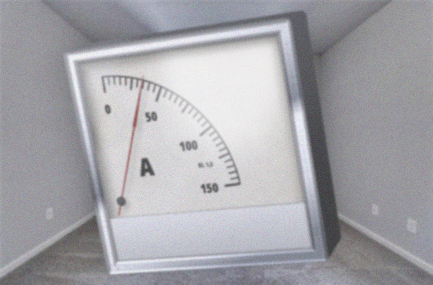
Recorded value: 35 A
